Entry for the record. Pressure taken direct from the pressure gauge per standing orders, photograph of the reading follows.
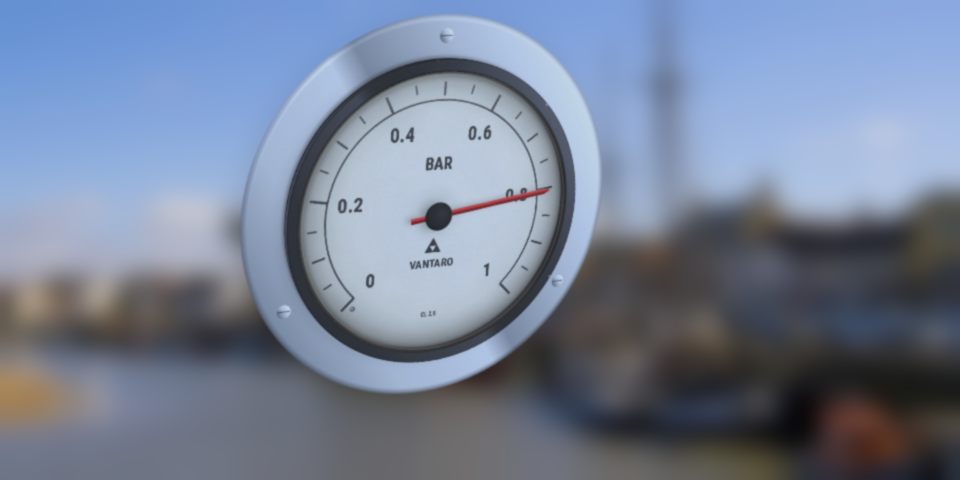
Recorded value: 0.8 bar
